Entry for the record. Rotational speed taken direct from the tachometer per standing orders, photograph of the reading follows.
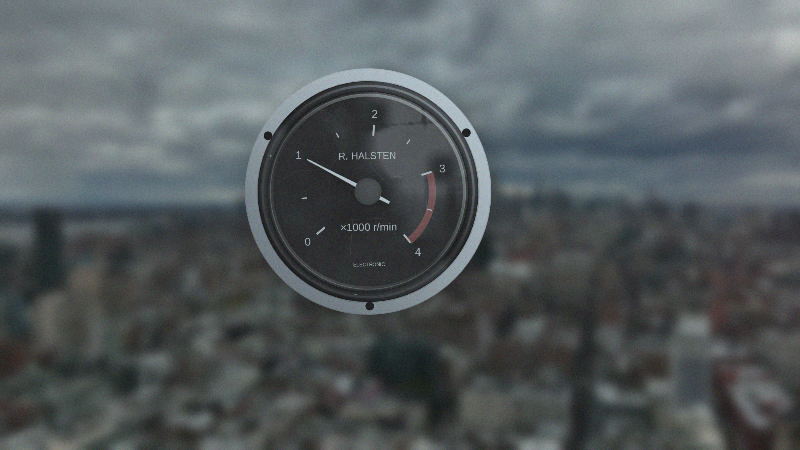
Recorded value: 1000 rpm
